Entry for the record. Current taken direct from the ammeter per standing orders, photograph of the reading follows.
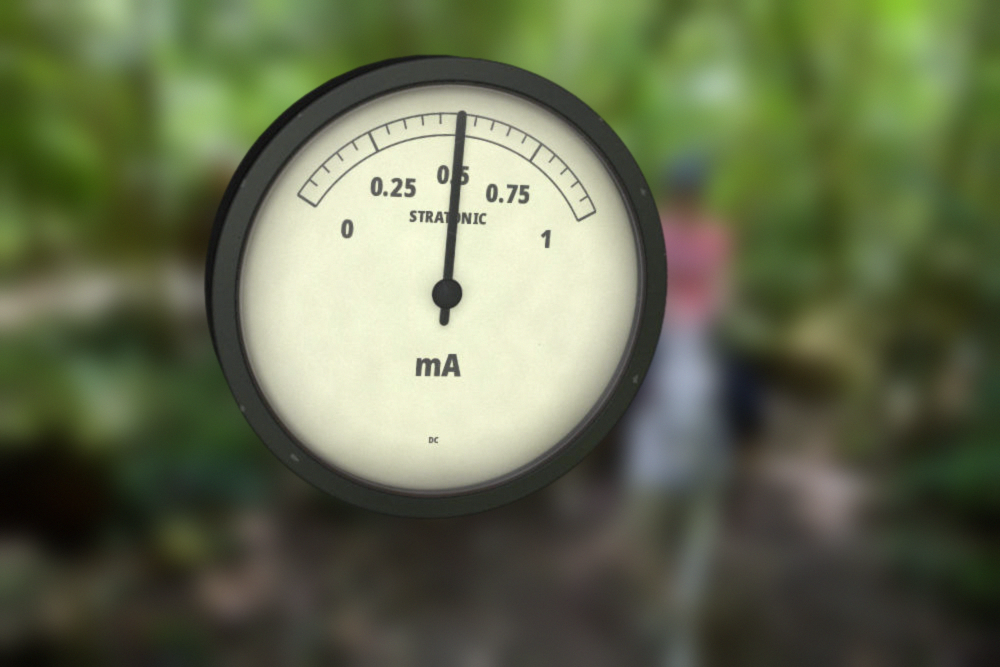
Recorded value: 0.5 mA
